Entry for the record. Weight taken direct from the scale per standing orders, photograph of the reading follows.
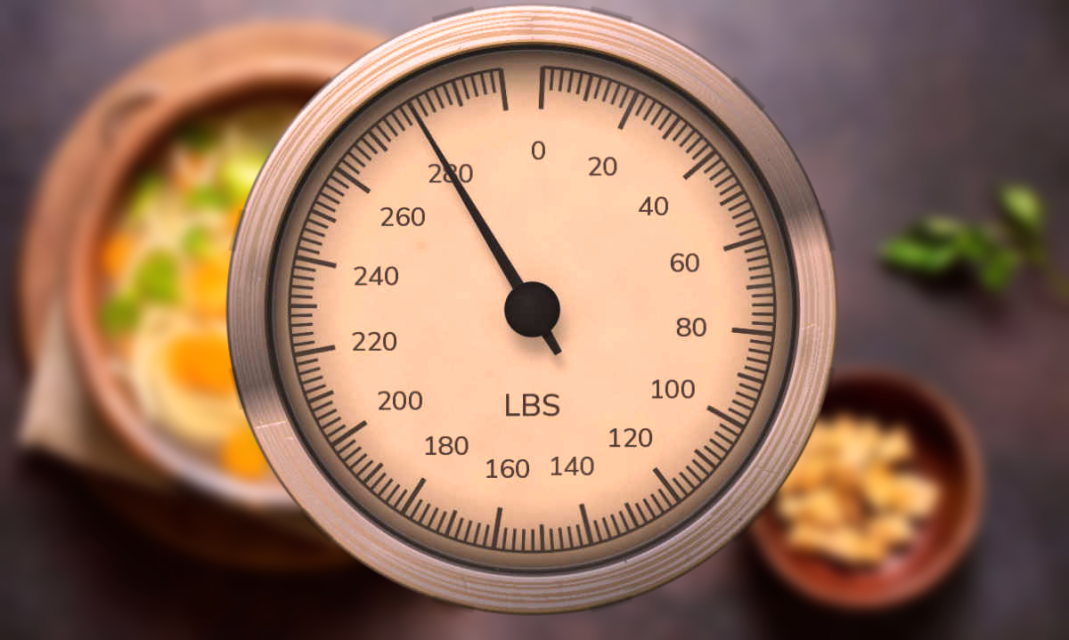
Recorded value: 280 lb
